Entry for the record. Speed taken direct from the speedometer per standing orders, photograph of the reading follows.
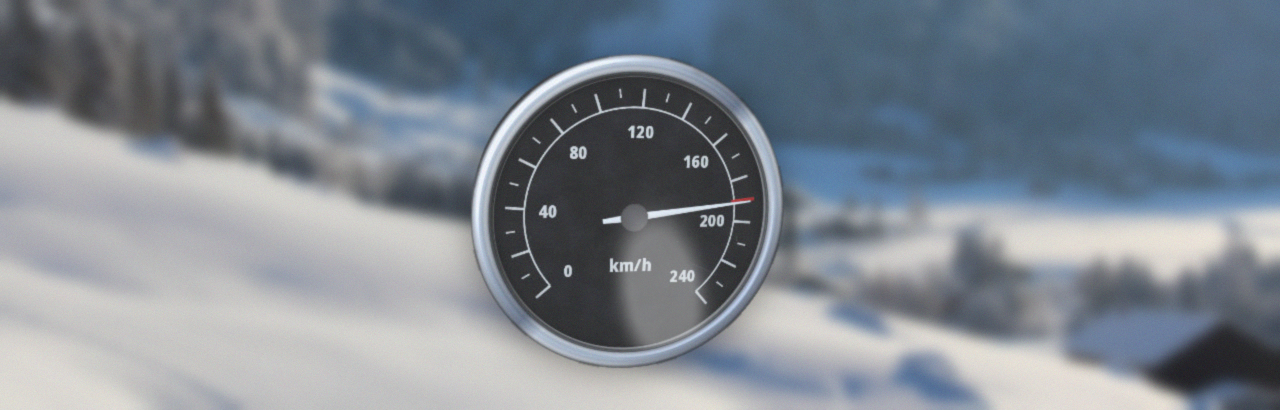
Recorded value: 190 km/h
